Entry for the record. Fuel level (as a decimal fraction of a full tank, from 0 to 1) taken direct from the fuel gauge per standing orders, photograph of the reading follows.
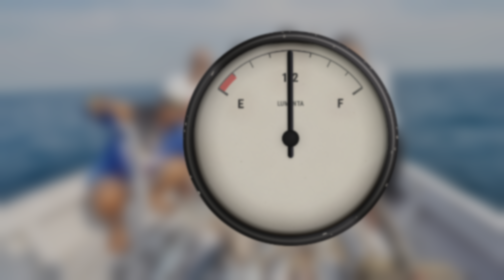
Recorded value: 0.5
